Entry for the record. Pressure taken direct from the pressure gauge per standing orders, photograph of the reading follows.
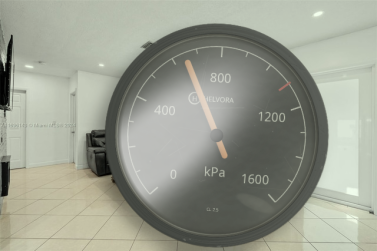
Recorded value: 650 kPa
